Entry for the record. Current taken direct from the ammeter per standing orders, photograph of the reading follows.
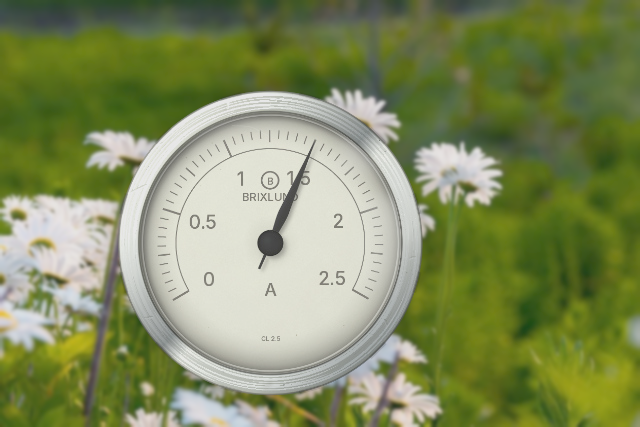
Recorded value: 1.5 A
